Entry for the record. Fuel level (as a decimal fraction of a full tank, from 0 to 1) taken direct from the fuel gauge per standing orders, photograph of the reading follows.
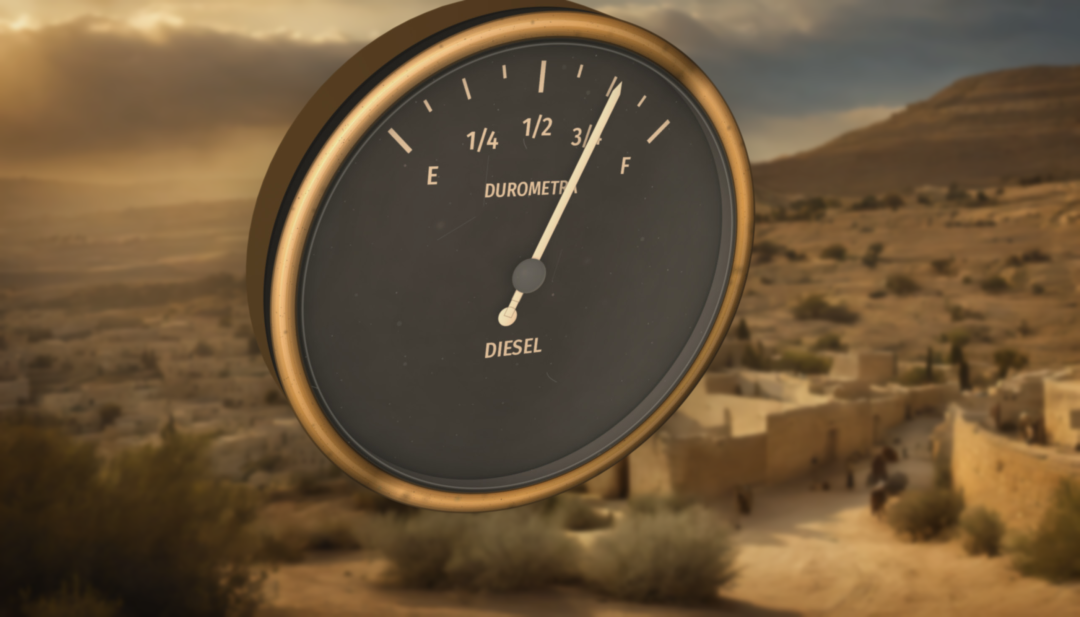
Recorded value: 0.75
